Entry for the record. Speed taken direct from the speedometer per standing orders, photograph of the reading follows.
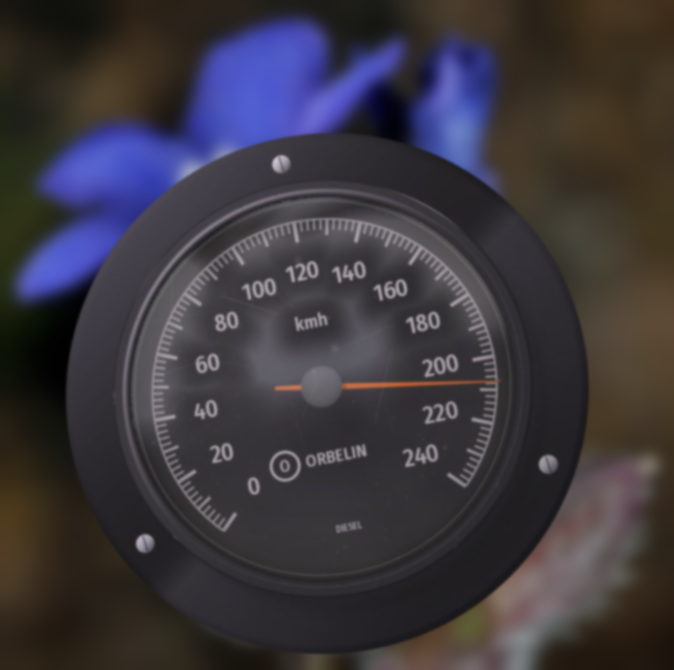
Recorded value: 208 km/h
